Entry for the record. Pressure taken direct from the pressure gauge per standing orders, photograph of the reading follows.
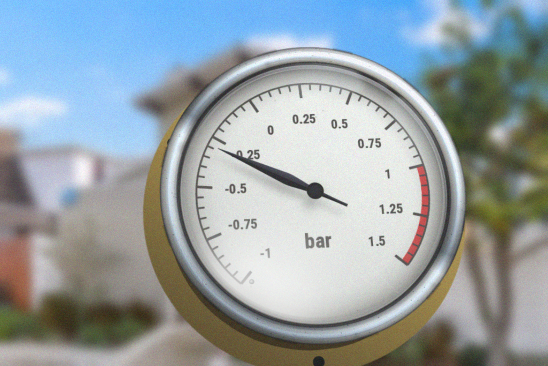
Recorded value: -0.3 bar
